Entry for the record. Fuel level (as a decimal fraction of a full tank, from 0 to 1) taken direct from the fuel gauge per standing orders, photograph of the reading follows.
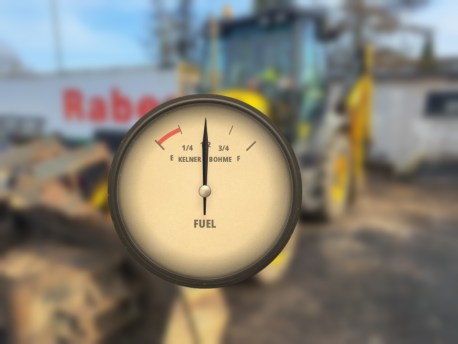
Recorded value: 0.5
